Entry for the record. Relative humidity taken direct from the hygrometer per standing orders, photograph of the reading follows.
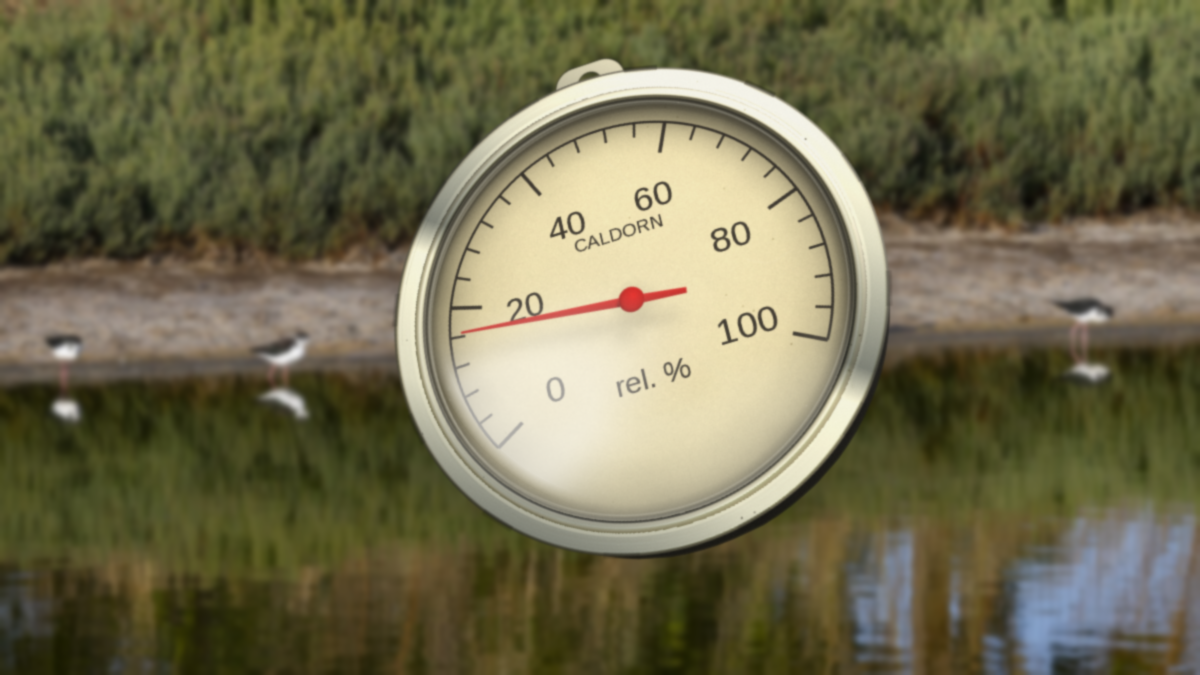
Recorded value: 16 %
